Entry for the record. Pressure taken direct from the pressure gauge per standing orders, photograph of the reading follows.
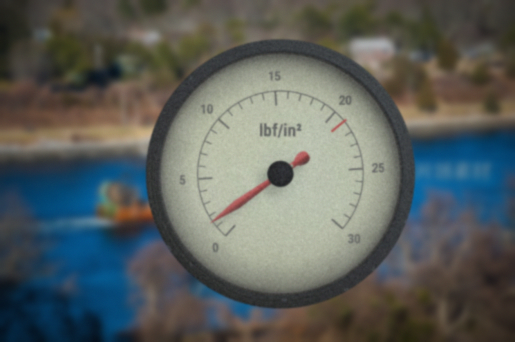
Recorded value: 1.5 psi
